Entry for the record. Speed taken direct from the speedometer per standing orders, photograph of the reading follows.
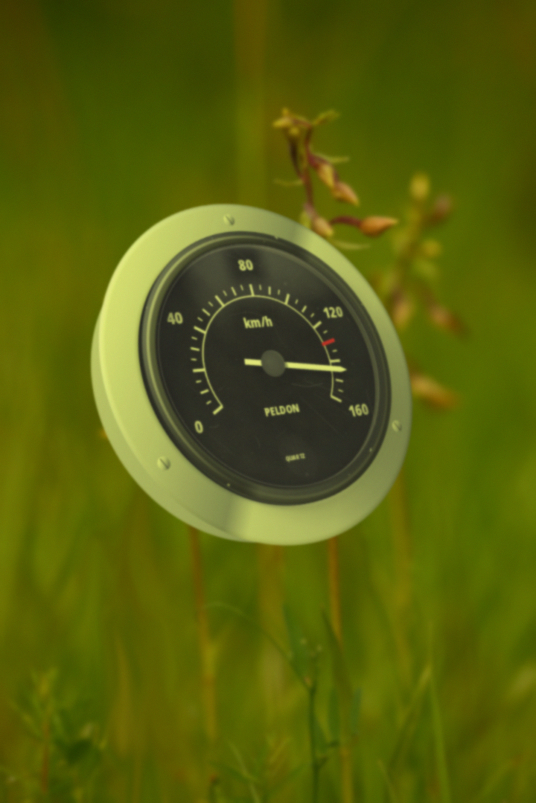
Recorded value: 145 km/h
